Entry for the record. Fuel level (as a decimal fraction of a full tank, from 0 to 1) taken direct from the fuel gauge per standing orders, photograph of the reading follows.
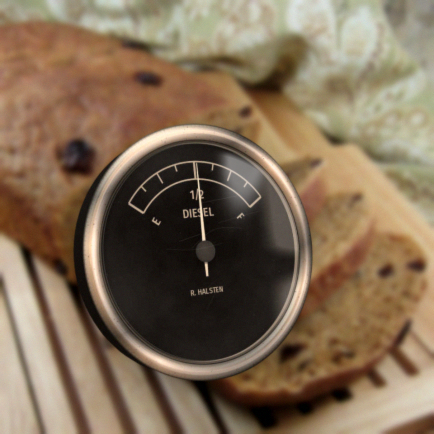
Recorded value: 0.5
